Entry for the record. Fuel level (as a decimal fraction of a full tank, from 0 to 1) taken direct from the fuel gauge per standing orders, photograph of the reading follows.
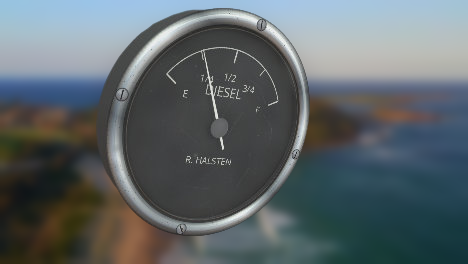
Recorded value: 0.25
